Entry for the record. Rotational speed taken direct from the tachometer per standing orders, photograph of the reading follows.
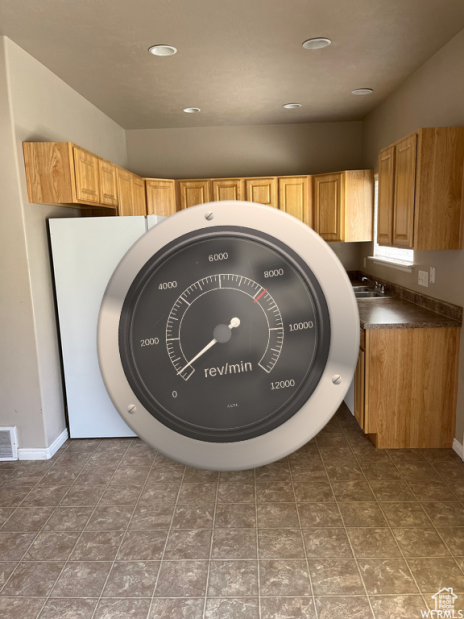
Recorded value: 400 rpm
